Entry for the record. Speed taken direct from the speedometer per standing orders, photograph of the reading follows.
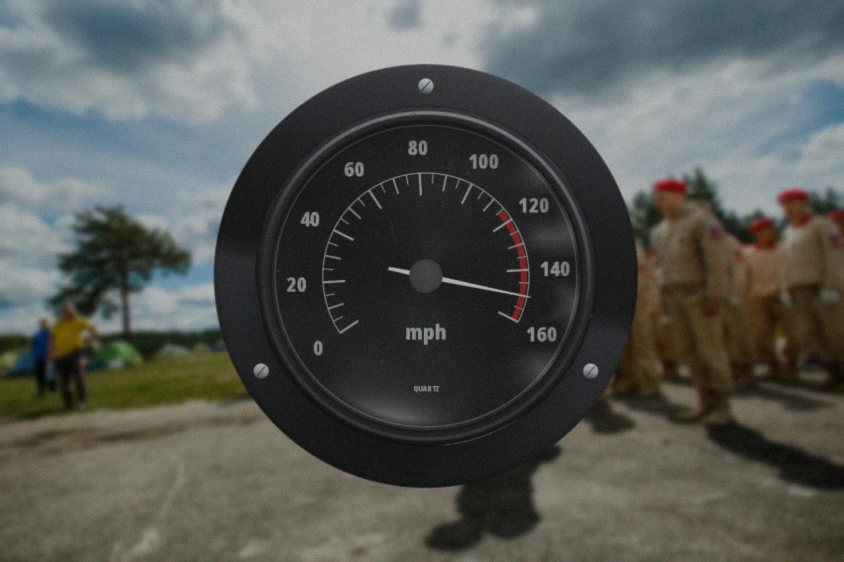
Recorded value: 150 mph
